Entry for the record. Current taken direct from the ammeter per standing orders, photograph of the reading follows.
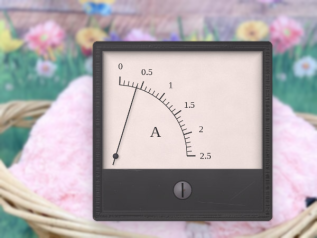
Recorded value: 0.4 A
